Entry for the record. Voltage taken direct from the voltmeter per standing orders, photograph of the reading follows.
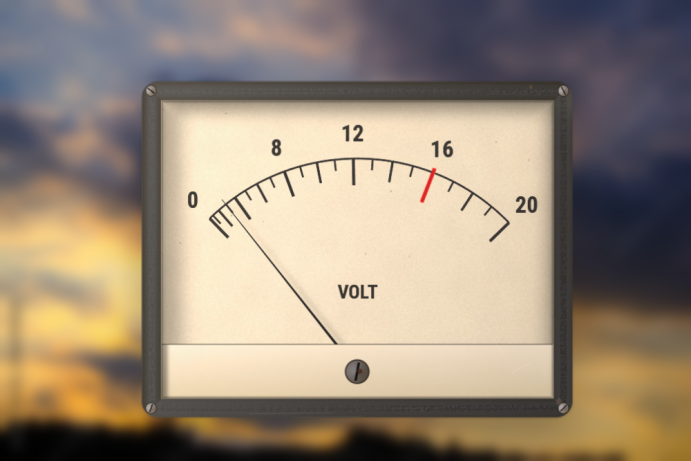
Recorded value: 3 V
